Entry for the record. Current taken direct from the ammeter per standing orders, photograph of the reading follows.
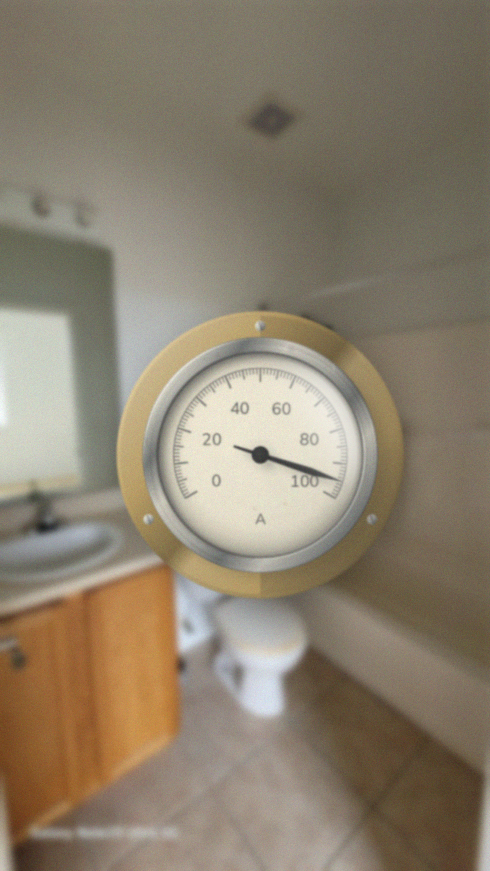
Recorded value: 95 A
